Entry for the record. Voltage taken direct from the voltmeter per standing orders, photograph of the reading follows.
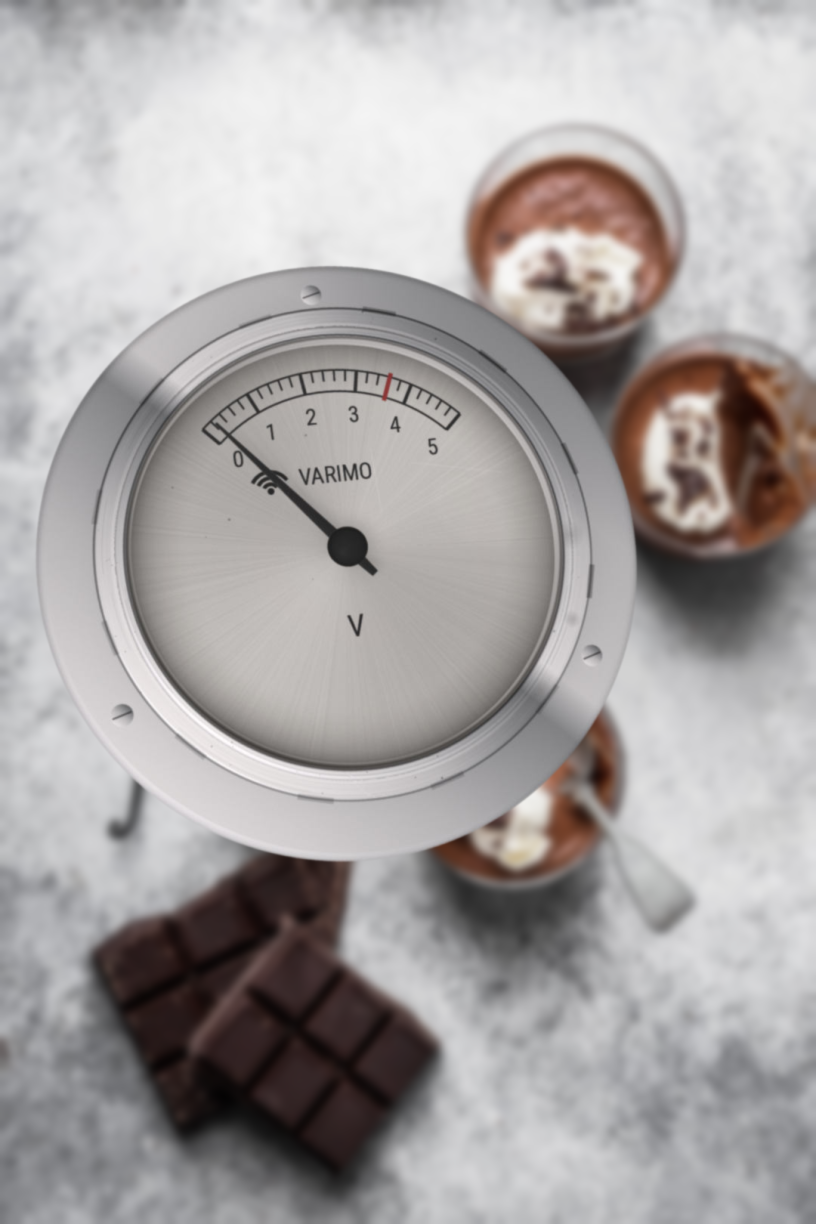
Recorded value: 0.2 V
